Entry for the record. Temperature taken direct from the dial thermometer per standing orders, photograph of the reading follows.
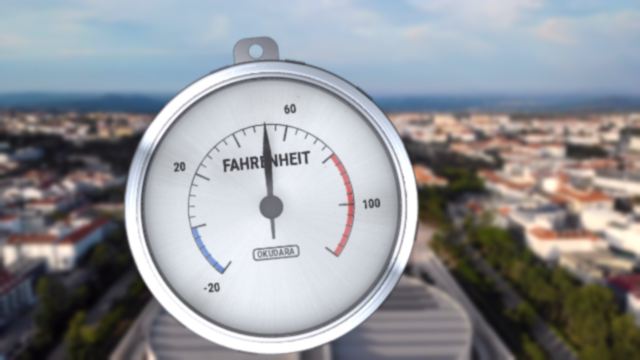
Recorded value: 52 °F
